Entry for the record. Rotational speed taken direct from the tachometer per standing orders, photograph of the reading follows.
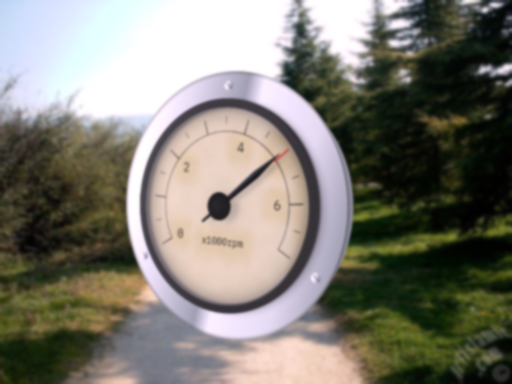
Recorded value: 5000 rpm
